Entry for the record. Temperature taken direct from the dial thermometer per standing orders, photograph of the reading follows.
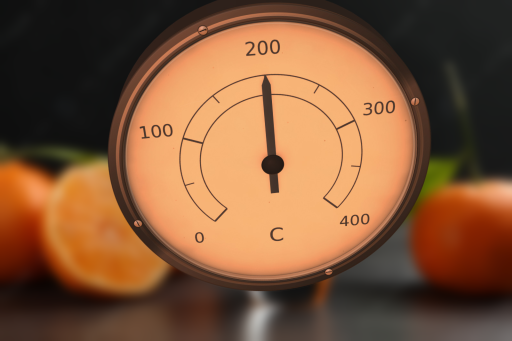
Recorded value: 200 °C
